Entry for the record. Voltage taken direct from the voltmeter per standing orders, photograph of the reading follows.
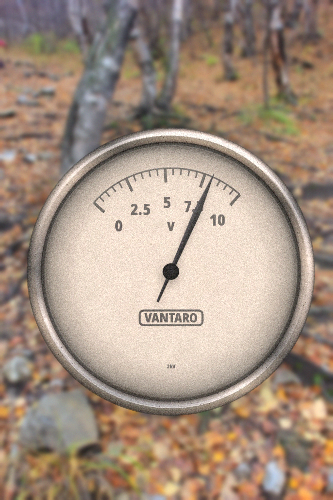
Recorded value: 8 V
